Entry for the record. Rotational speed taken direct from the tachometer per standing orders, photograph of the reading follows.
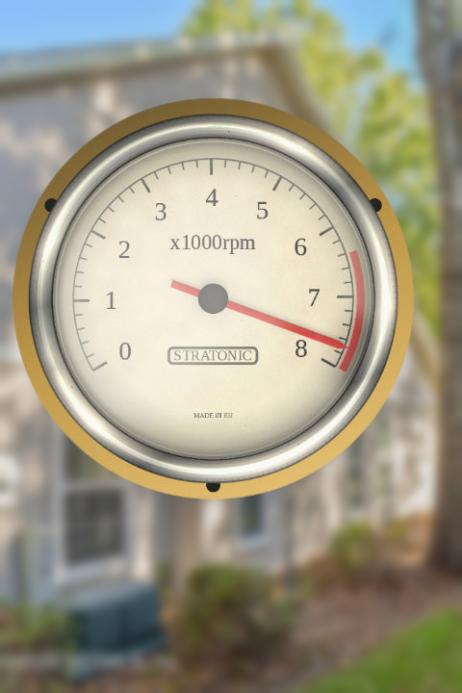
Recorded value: 7700 rpm
